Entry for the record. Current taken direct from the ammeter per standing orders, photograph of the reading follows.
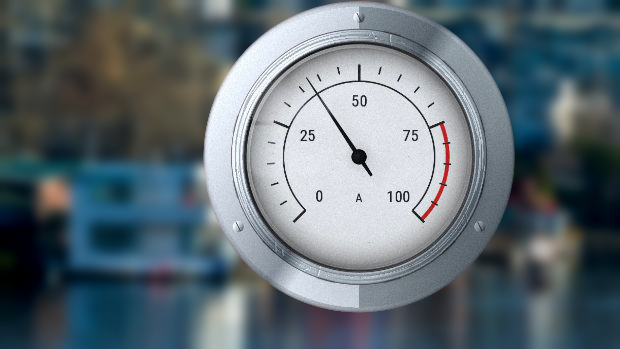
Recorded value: 37.5 A
